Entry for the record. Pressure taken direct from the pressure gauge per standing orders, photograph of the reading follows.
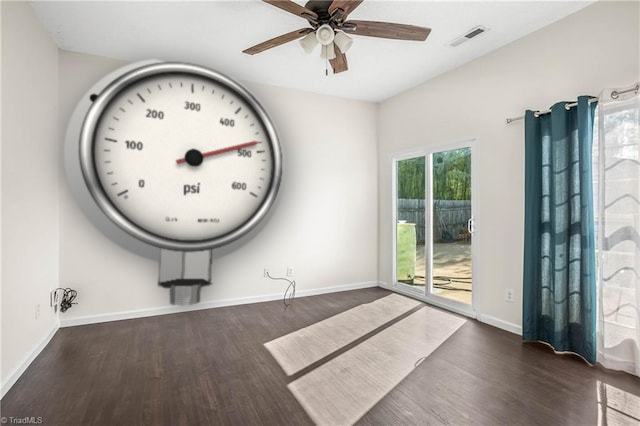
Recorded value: 480 psi
